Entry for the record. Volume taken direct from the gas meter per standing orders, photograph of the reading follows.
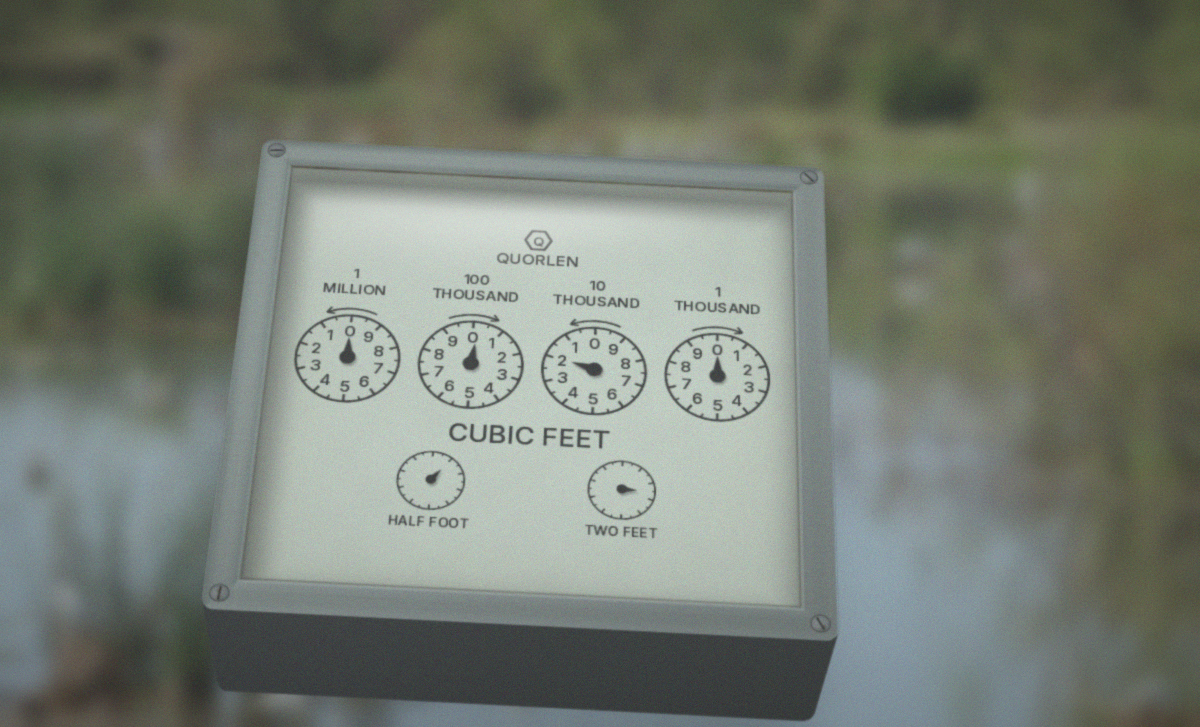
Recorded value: 2000 ft³
